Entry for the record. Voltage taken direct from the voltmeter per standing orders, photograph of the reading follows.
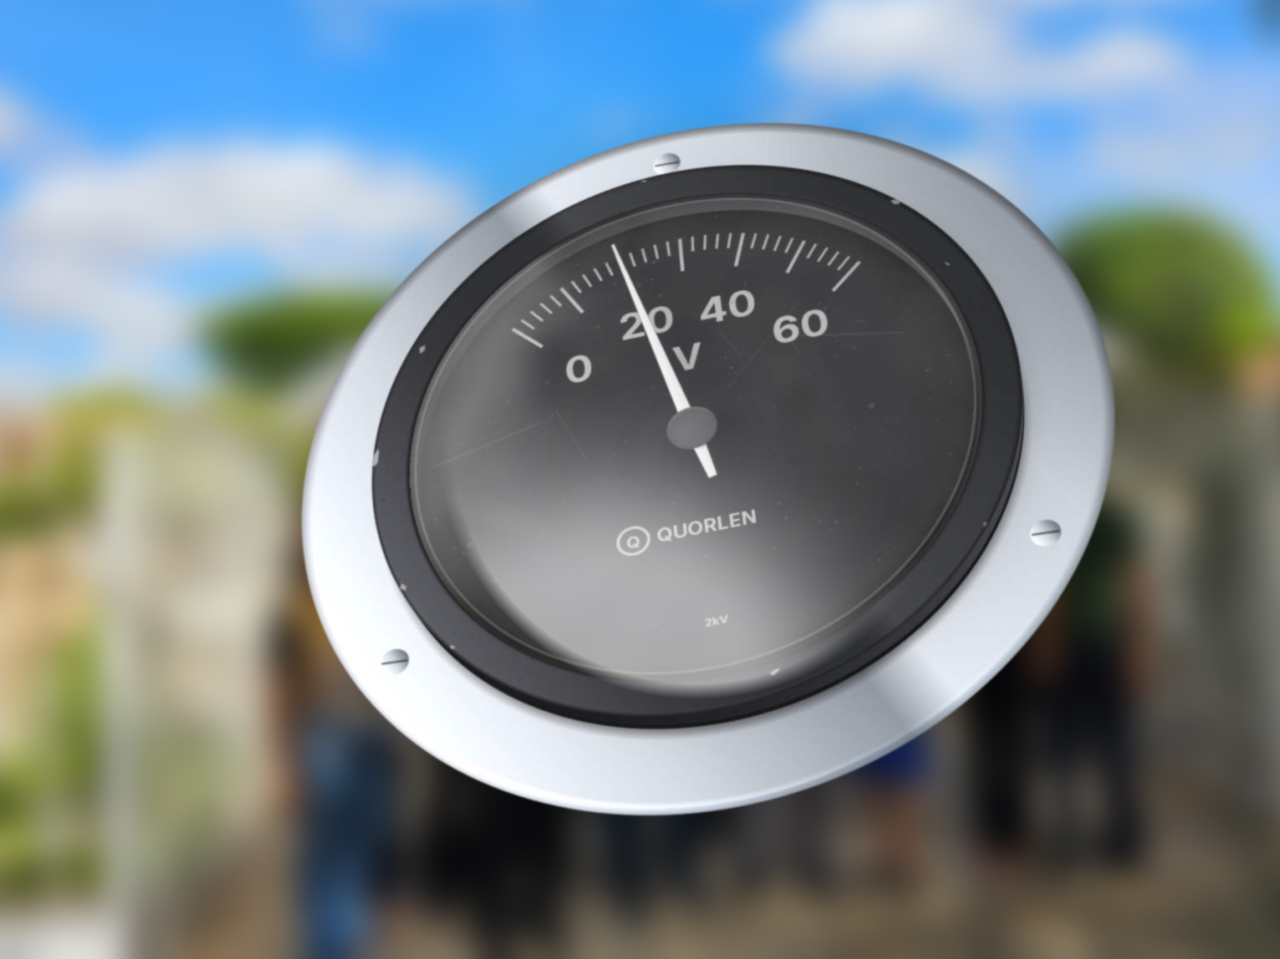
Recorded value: 20 V
